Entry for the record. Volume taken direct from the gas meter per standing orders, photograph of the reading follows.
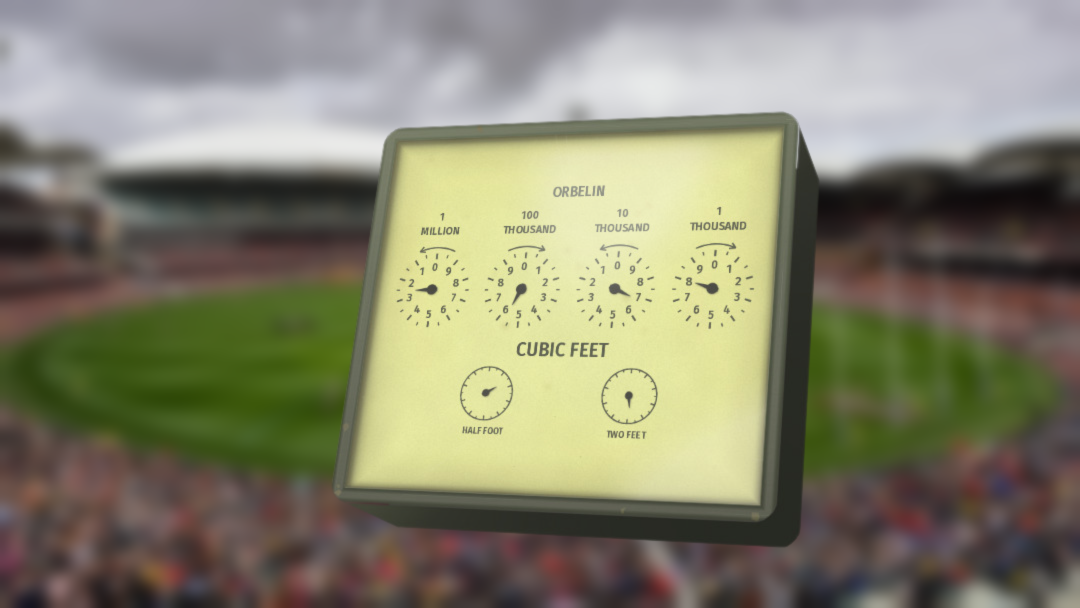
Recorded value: 256800 ft³
